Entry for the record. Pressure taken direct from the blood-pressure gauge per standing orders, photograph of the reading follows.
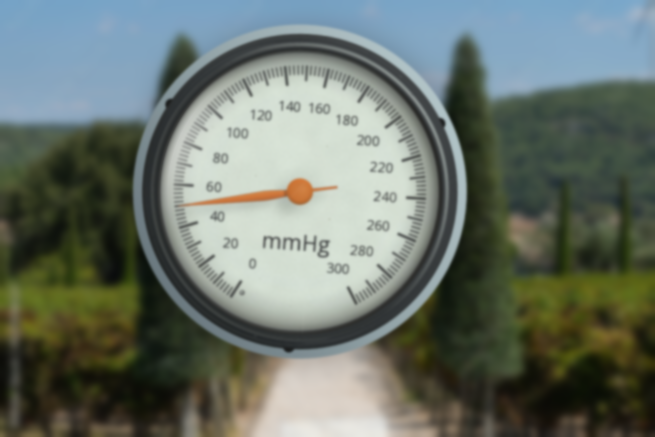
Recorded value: 50 mmHg
